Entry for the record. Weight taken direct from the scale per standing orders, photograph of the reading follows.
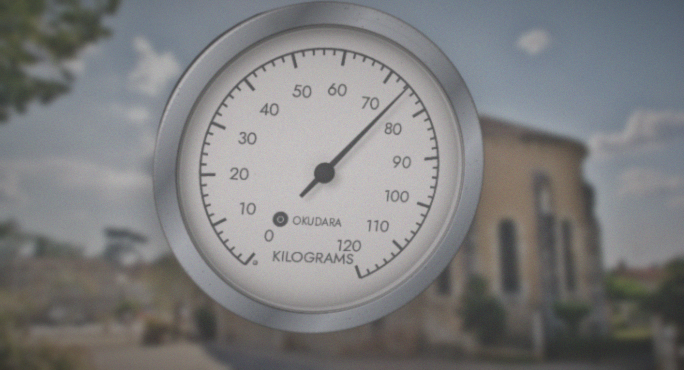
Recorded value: 74 kg
